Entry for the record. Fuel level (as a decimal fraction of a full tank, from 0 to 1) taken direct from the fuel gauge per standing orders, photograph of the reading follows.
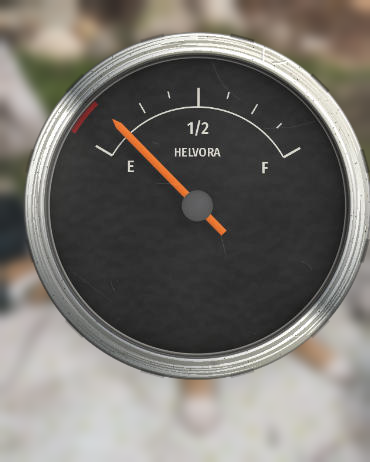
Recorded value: 0.125
